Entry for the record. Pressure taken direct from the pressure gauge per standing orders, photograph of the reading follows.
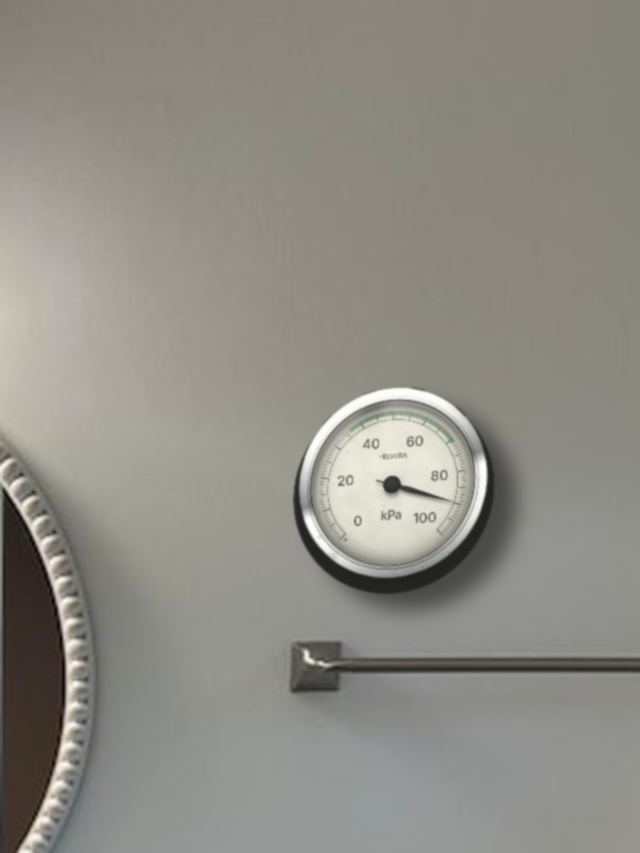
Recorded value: 90 kPa
